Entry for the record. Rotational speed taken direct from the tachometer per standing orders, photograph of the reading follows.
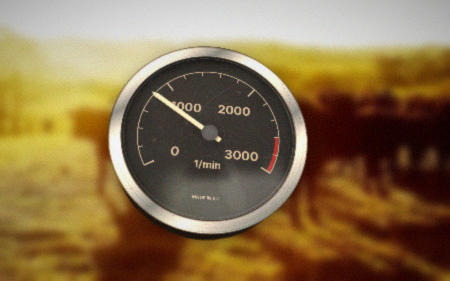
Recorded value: 800 rpm
